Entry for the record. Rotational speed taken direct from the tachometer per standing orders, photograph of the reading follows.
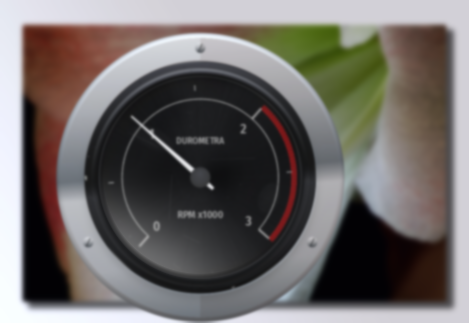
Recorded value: 1000 rpm
